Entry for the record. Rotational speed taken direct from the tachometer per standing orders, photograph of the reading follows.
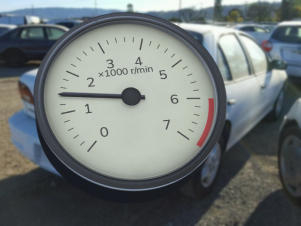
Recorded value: 1400 rpm
